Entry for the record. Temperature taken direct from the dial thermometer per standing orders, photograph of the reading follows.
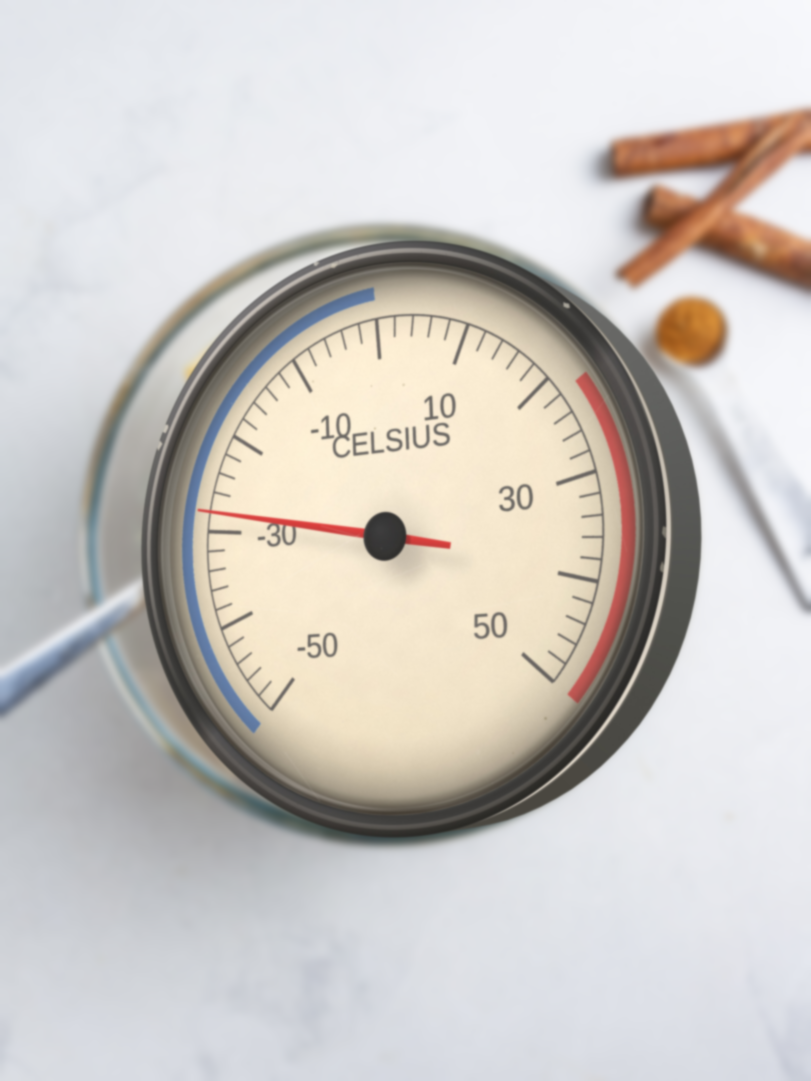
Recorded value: -28 °C
